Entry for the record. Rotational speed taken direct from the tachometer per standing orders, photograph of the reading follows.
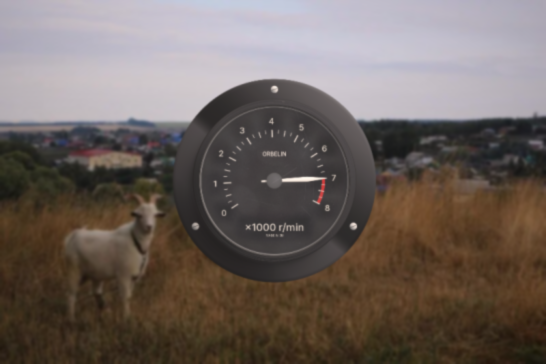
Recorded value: 7000 rpm
